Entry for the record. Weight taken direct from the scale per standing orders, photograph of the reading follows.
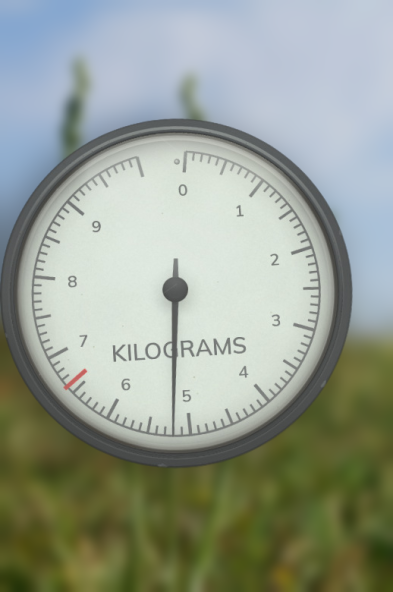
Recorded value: 5.2 kg
